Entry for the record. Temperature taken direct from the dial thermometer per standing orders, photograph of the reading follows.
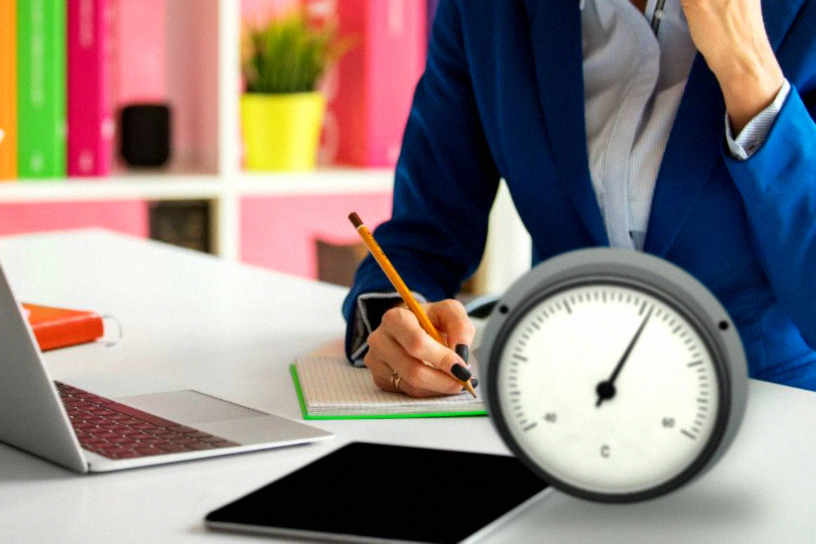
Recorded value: 22 °C
